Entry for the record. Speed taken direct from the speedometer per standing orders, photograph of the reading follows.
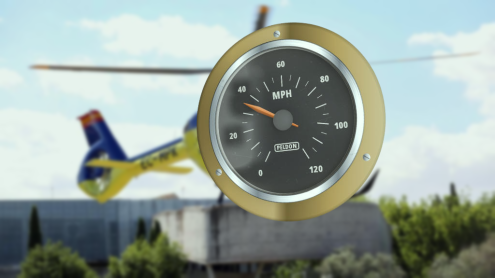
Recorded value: 35 mph
